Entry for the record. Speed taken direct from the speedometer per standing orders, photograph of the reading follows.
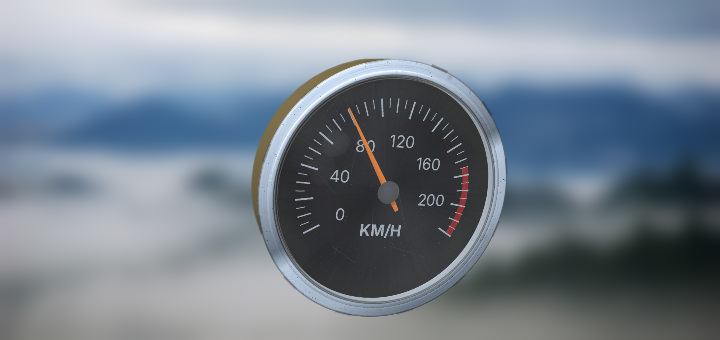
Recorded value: 80 km/h
